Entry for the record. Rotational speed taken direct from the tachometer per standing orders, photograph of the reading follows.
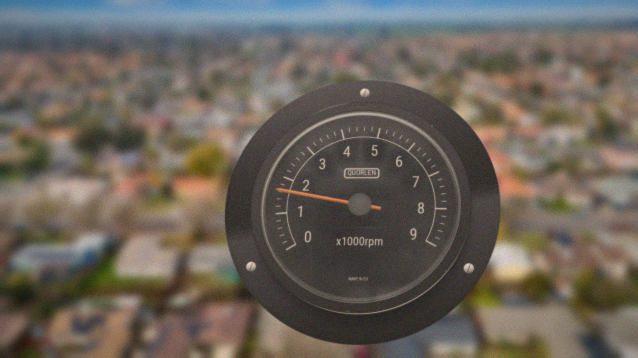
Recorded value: 1600 rpm
